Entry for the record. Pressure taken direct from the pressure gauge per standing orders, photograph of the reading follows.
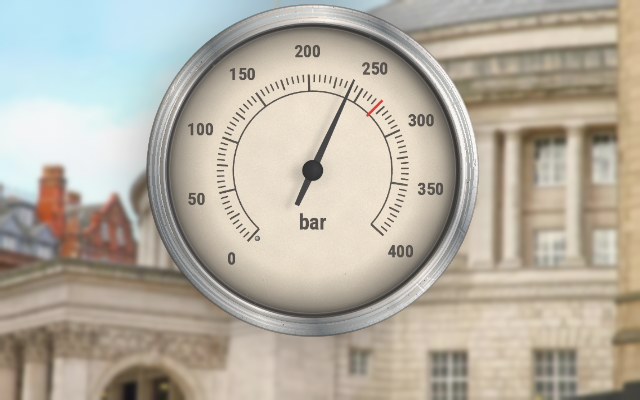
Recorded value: 240 bar
